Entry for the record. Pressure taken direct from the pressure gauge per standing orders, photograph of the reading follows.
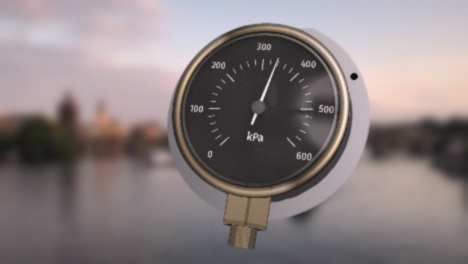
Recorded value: 340 kPa
